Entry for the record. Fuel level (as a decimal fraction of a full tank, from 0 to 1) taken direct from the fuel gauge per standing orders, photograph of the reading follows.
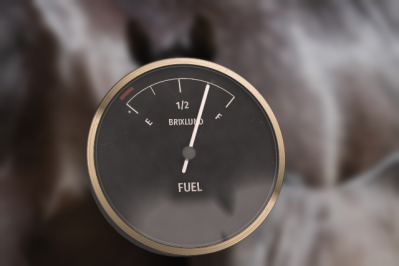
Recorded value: 0.75
